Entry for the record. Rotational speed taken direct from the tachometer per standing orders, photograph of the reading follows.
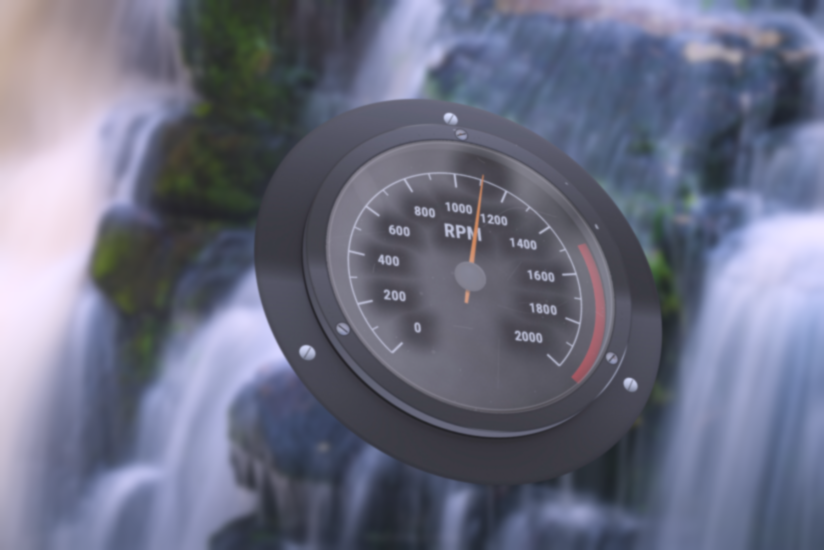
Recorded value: 1100 rpm
